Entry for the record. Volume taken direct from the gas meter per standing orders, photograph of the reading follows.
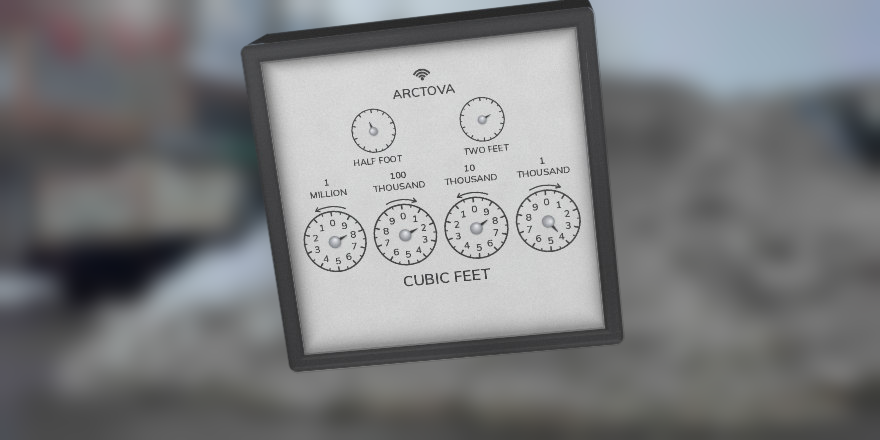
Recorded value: 818400 ft³
